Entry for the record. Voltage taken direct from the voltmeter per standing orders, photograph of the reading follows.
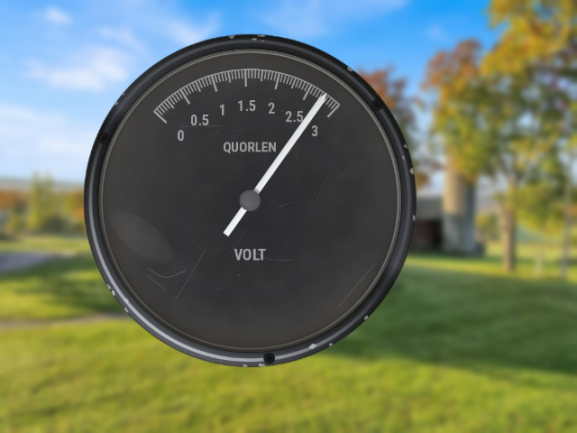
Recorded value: 2.75 V
